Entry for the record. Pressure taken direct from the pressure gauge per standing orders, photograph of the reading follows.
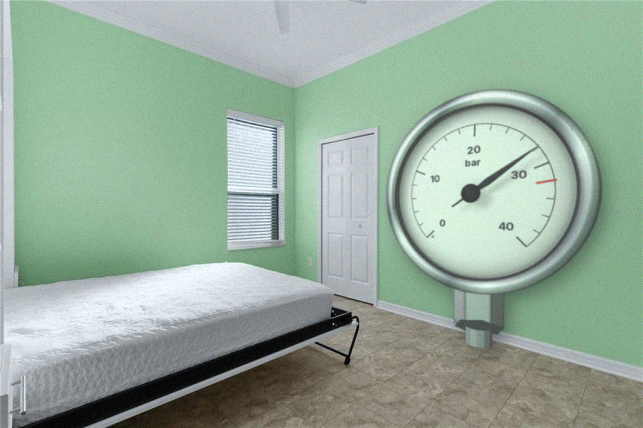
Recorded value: 28 bar
